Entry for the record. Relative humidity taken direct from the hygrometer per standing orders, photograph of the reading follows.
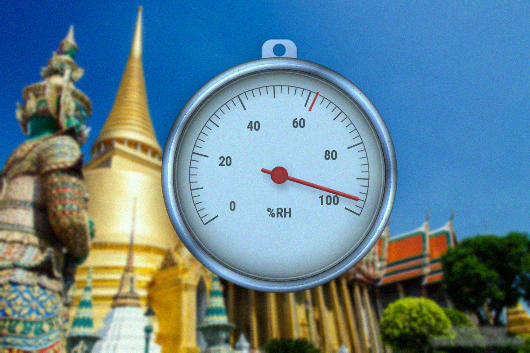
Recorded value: 96 %
